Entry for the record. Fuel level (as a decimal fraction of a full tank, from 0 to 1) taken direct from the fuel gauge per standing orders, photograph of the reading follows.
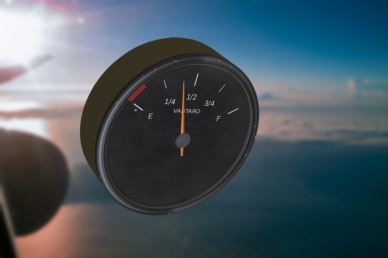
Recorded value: 0.375
